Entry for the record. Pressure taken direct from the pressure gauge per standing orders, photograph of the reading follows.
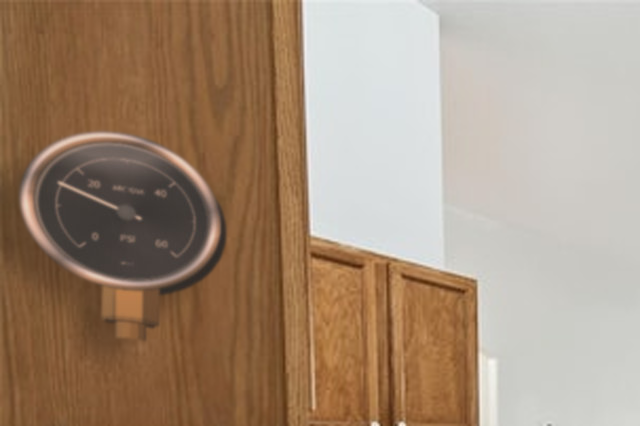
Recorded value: 15 psi
